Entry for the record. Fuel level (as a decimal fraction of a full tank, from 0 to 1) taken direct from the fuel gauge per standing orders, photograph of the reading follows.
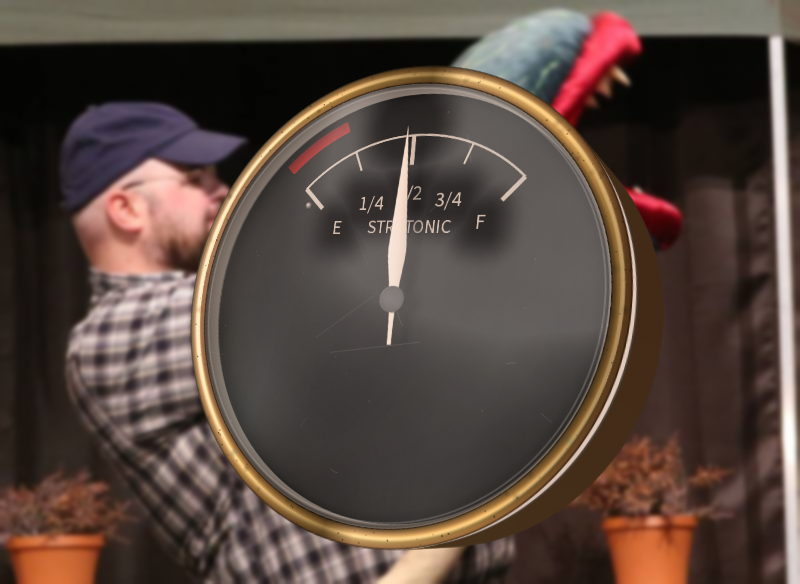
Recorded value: 0.5
